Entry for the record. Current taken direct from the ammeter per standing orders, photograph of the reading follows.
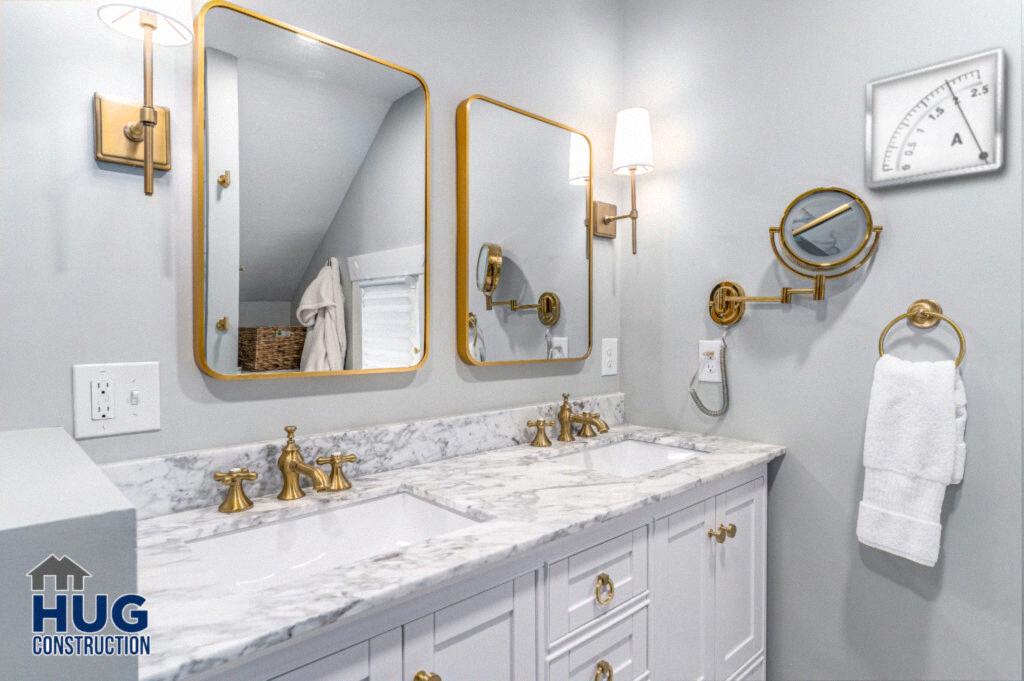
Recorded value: 2 A
